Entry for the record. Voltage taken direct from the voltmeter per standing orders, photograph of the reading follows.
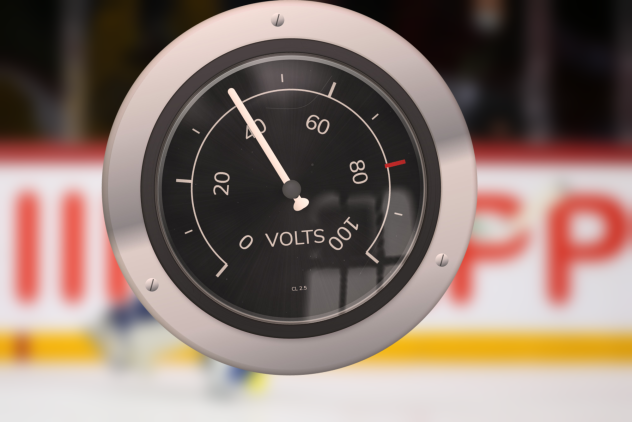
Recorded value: 40 V
